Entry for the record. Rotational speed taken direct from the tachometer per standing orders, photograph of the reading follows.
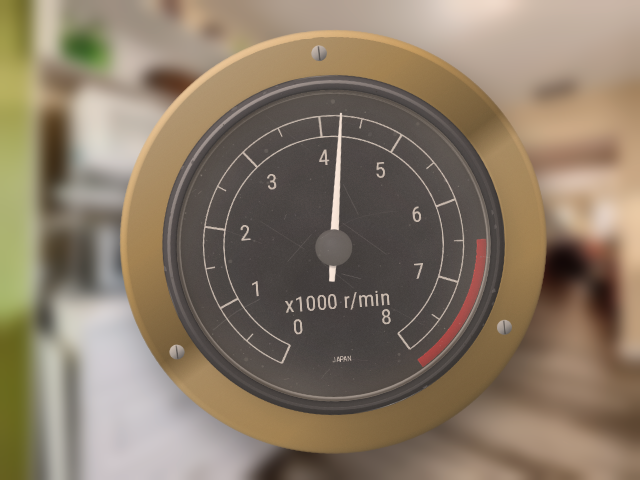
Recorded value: 4250 rpm
